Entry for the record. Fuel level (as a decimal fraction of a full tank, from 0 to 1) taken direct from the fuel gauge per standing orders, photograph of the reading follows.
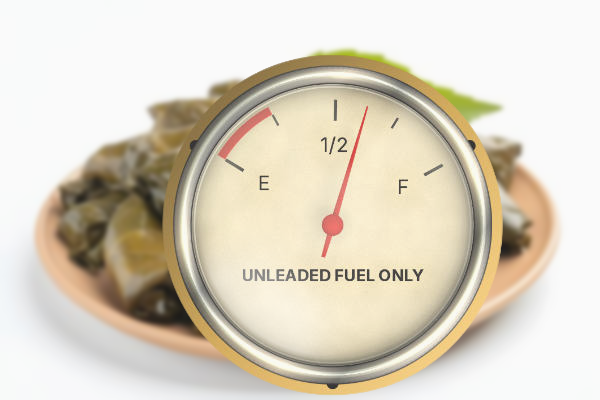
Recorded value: 0.625
